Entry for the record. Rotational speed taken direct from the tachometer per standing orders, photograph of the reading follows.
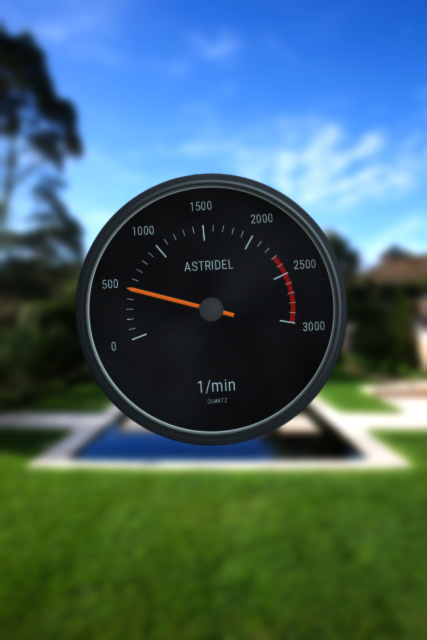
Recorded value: 500 rpm
